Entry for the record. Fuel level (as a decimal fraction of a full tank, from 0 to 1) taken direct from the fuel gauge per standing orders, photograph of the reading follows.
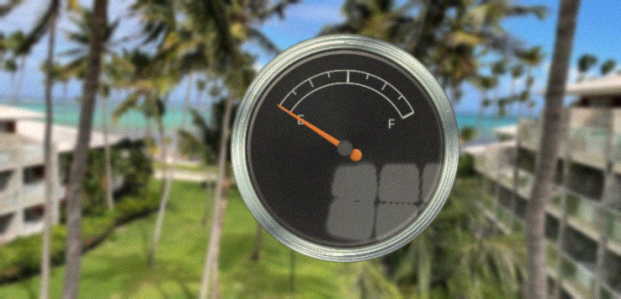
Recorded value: 0
